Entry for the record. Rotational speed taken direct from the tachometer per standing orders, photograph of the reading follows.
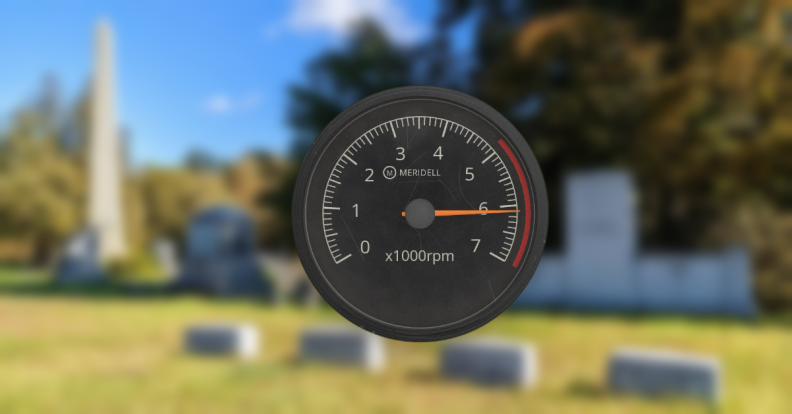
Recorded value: 6100 rpm
